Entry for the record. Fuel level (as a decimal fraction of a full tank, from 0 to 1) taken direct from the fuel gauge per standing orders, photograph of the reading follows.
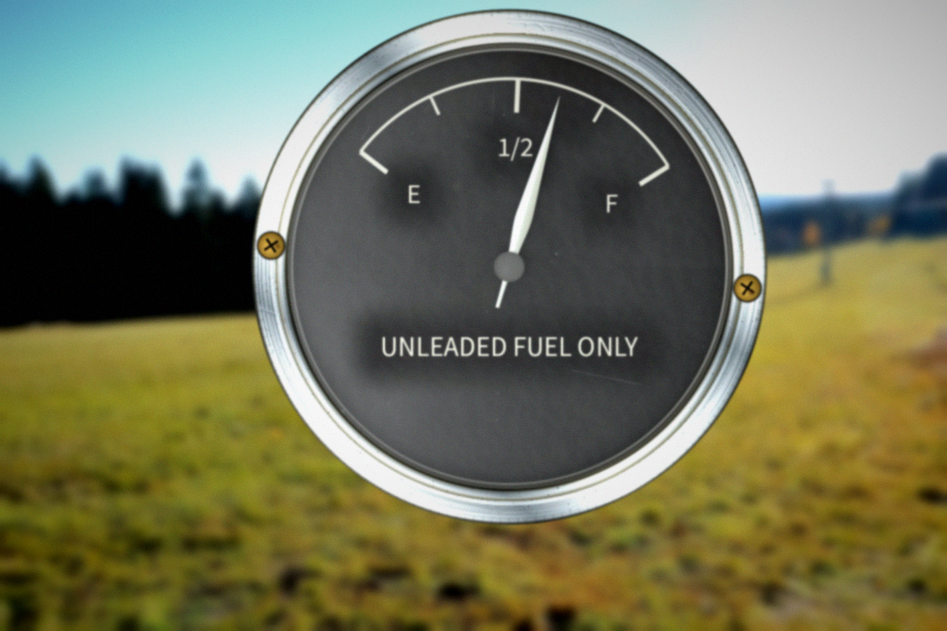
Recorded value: 0.625
